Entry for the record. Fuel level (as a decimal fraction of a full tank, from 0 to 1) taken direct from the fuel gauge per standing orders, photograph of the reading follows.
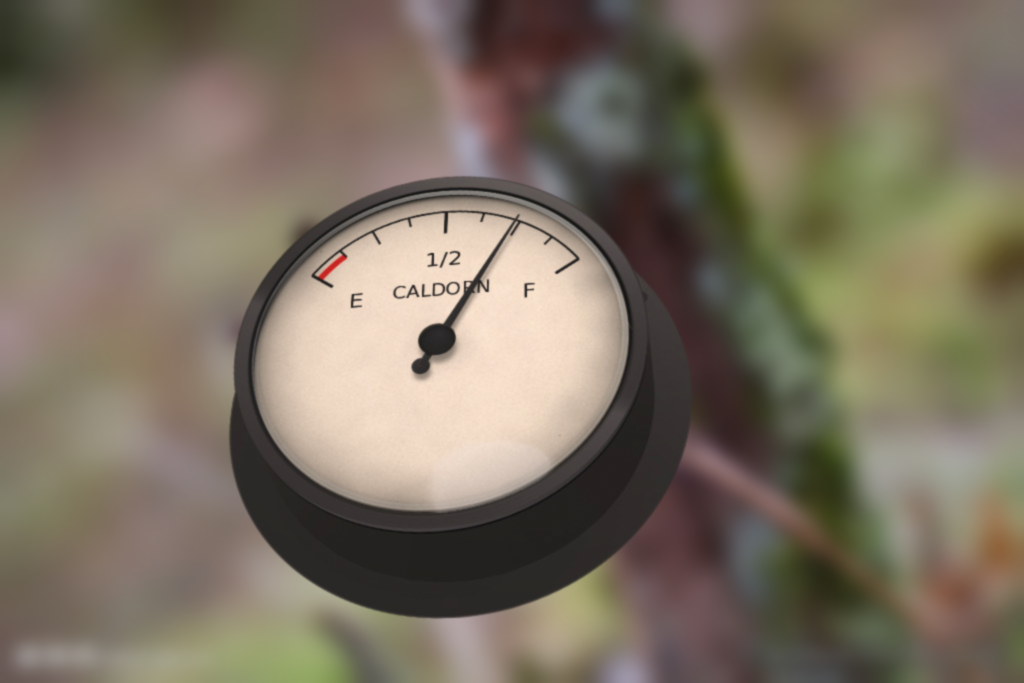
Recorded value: 0.75
